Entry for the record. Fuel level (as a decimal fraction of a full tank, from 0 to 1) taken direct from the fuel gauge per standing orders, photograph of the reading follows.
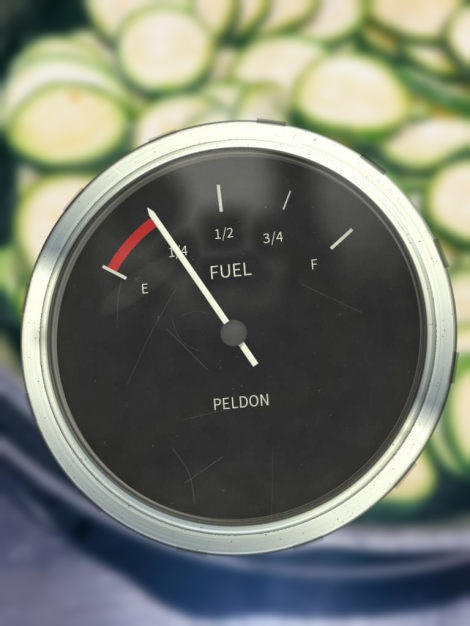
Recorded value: 0.25
